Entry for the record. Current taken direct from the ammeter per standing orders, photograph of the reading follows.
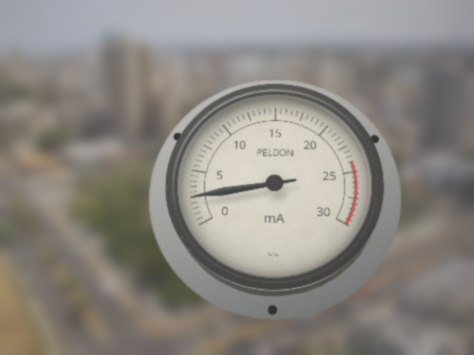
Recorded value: 2.5 mA
